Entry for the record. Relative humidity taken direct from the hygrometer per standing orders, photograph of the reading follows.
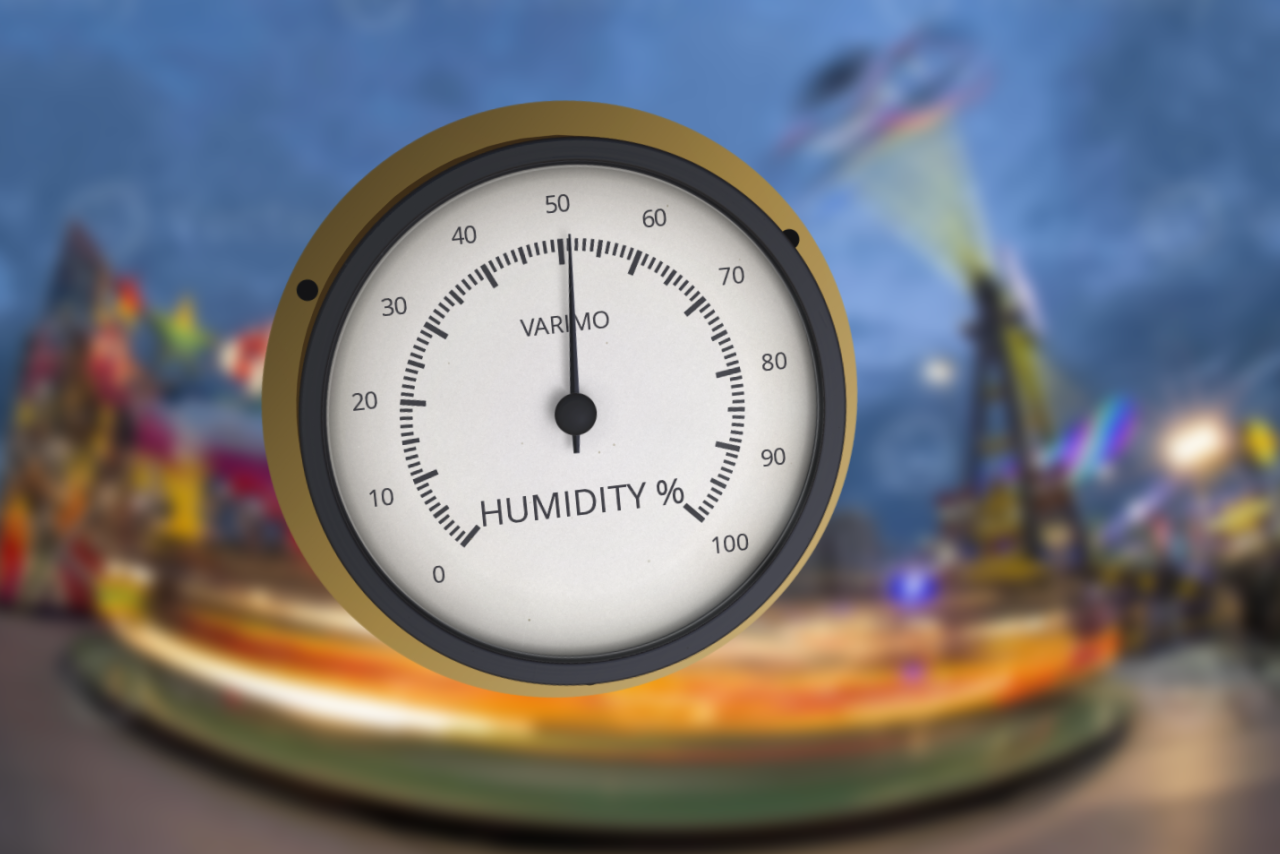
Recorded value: 51 %
